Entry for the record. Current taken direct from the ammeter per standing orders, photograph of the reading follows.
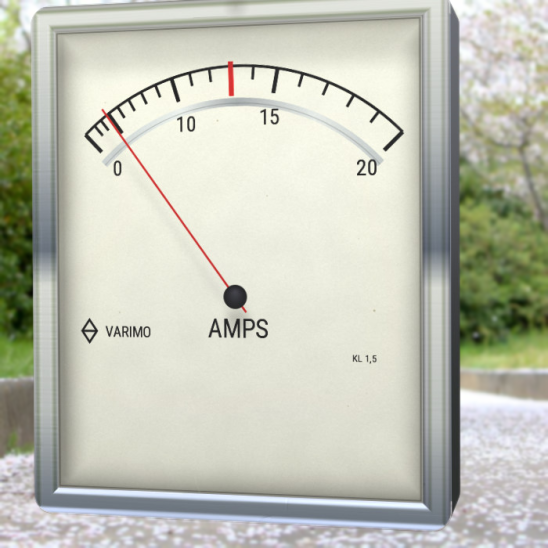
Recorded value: 5 A
